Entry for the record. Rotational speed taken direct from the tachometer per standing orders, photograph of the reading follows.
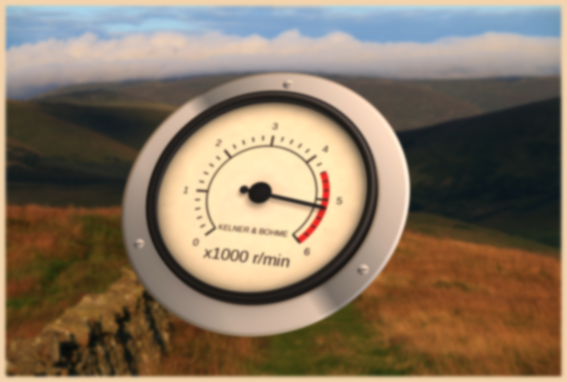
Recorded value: 5200 rpm
